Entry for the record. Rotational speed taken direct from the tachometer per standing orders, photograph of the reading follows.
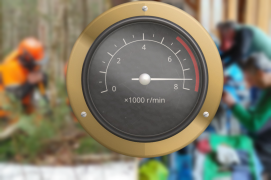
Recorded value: 7500 rpm
